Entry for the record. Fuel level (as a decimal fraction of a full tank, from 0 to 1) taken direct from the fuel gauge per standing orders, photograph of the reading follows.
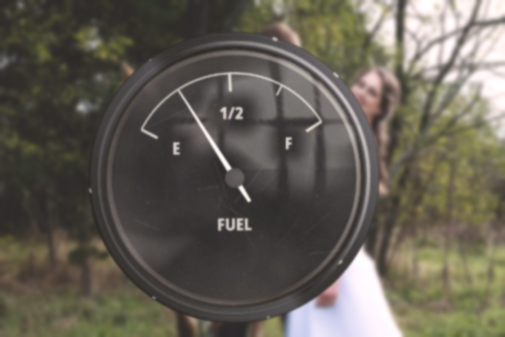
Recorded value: 0.25
